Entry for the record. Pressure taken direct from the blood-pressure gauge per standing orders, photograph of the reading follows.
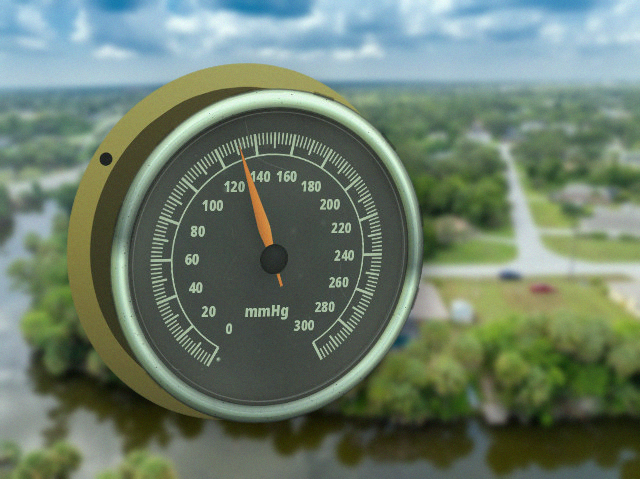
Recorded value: 130 mmHg
